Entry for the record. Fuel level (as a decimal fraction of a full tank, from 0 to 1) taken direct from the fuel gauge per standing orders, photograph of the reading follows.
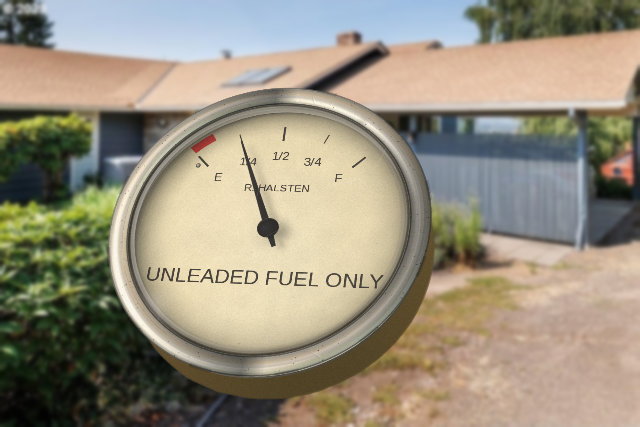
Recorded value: 0.25
